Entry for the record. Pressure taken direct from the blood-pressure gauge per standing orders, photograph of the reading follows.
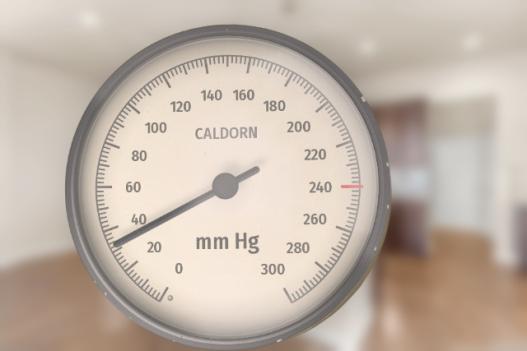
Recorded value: 32 mmHg
